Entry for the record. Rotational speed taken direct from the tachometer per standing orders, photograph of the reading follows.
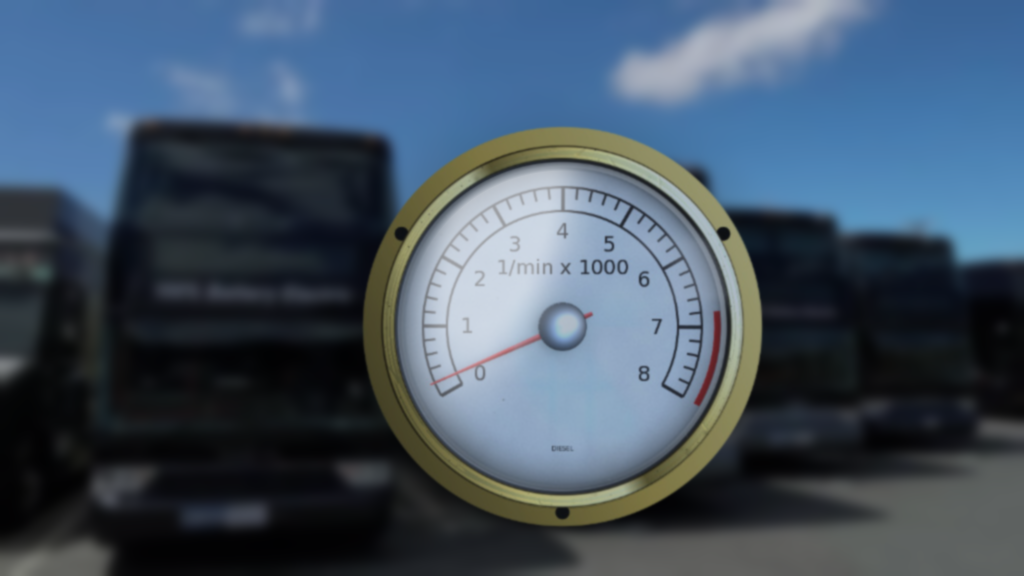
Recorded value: 200 rpm
